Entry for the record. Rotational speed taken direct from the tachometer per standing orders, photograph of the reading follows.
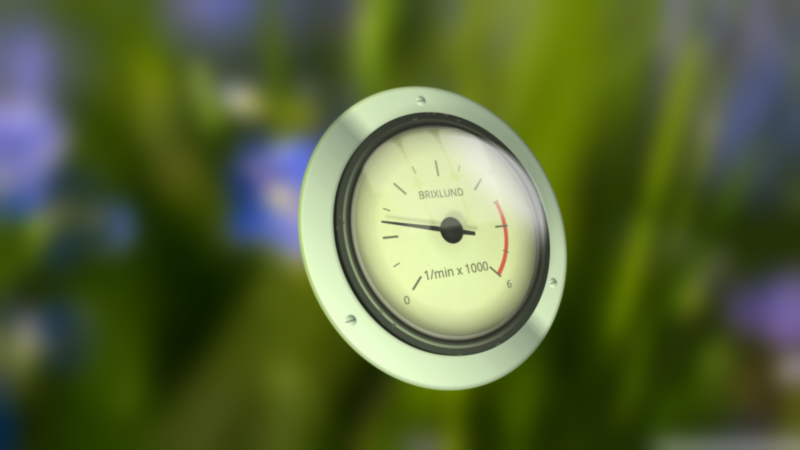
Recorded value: 1250 rpm
